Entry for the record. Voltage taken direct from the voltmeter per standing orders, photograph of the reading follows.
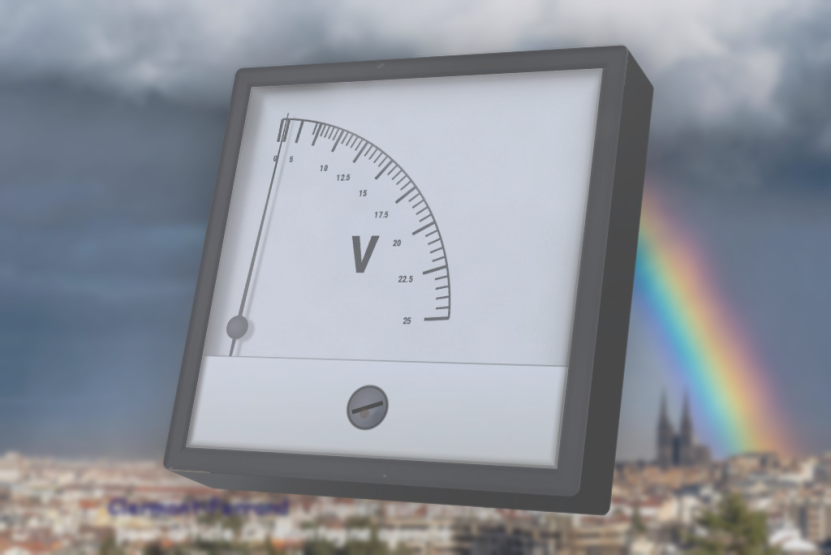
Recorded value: 2.5 V
